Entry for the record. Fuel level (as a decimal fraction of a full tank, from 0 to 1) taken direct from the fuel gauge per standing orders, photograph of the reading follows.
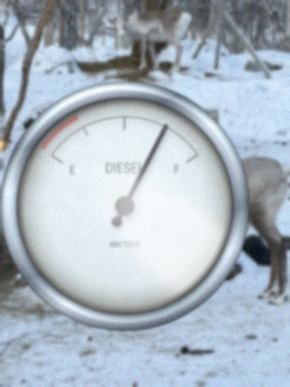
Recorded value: 0.75
